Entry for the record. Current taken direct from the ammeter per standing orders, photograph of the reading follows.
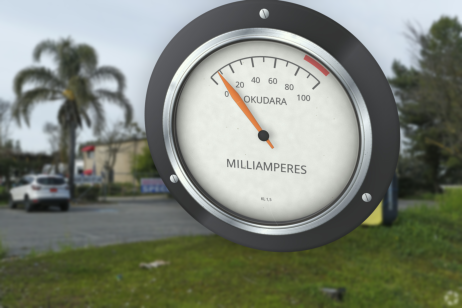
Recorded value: 10 mA
